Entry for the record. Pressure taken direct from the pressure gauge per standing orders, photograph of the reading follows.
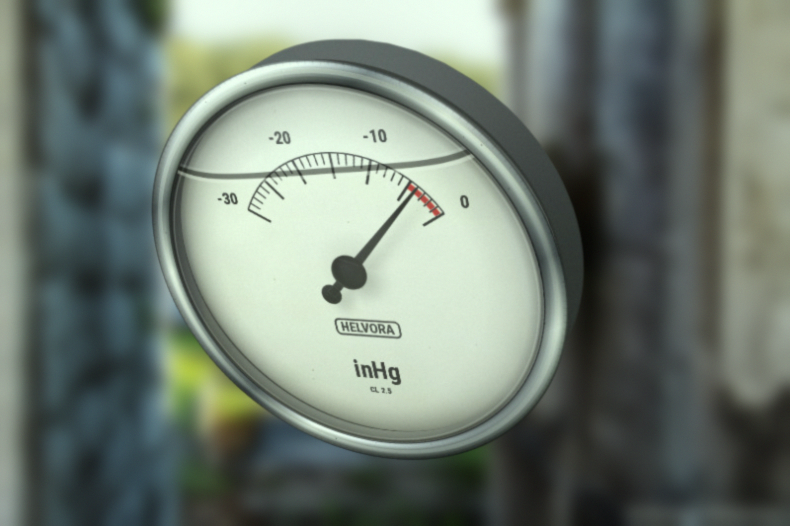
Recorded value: -4 inHg
